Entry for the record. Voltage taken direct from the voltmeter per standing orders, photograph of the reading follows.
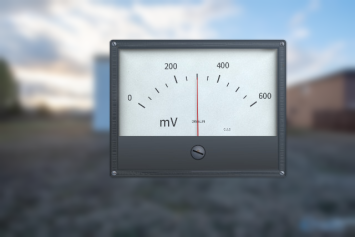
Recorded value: 300 mV
